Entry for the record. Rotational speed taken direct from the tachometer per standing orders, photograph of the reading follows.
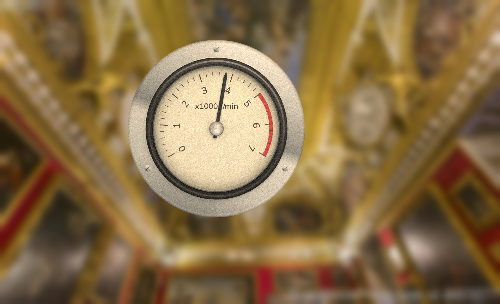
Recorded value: 3800 rpm
